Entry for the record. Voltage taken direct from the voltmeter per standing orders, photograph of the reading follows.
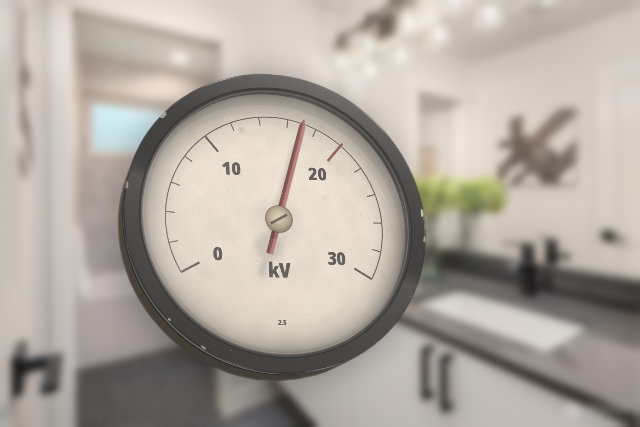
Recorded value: 17 kV
